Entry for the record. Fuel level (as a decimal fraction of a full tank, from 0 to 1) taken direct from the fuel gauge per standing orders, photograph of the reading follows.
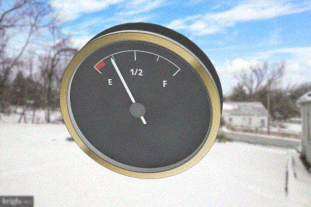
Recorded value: 0.25
